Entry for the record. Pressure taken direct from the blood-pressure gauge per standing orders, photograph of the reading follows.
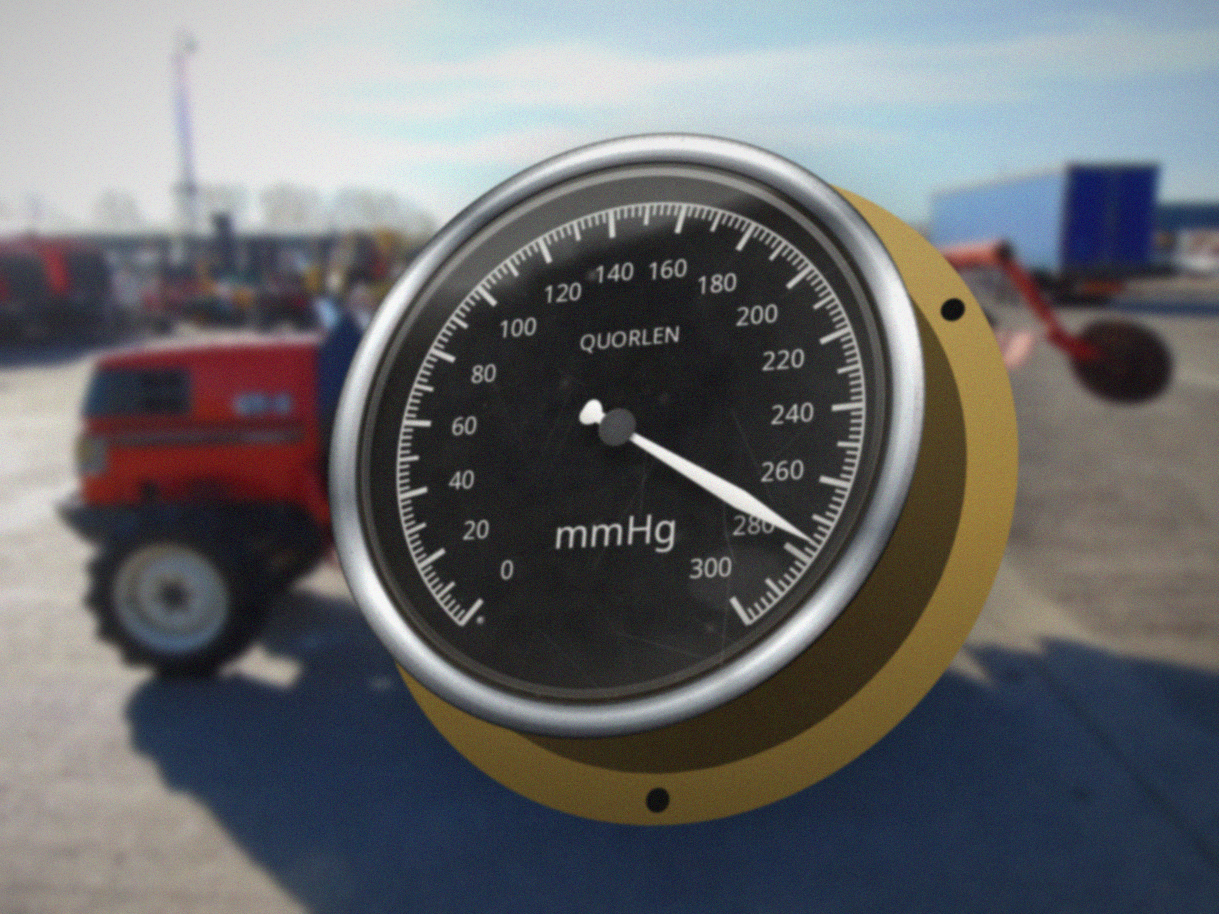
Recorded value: 276 mmHg
